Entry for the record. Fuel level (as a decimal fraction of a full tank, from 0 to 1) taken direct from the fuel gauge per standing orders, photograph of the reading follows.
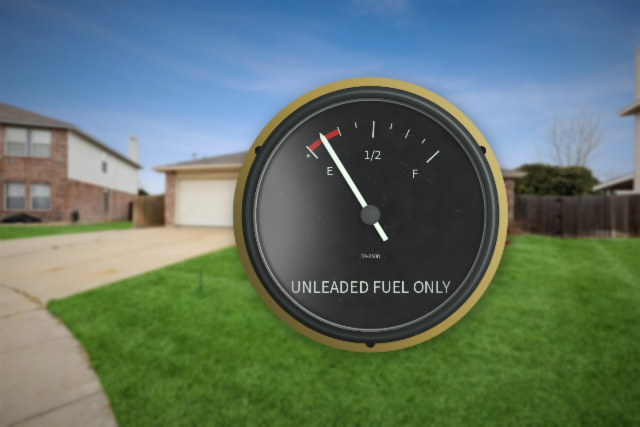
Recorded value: 0.125
